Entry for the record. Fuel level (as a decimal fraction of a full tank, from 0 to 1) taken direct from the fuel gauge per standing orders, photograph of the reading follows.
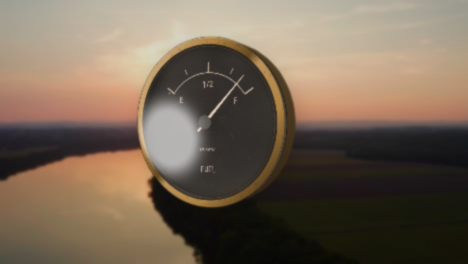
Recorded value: 0.875
